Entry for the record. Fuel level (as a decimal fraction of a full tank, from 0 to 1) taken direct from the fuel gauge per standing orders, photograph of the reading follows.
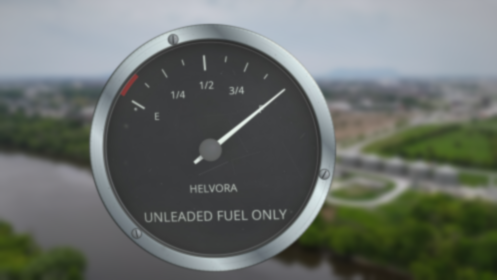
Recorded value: 1
